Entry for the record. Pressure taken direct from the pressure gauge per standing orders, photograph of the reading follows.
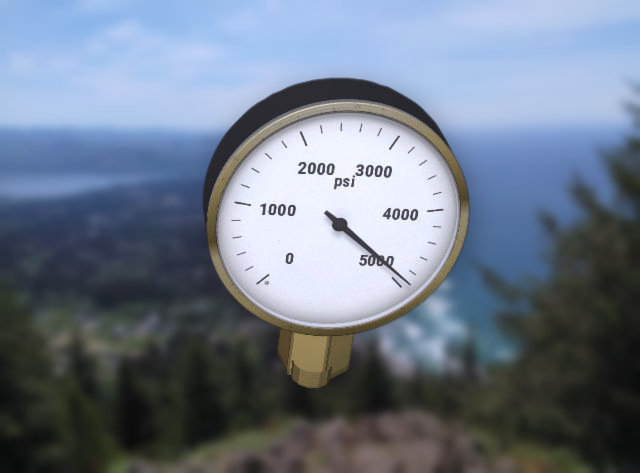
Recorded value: 4900 psi
